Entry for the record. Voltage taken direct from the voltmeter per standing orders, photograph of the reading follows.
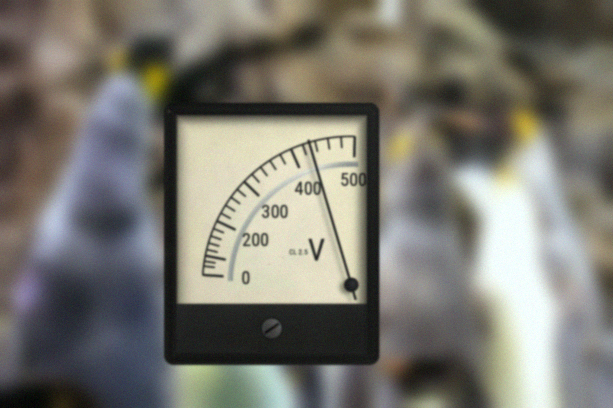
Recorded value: 430 V
